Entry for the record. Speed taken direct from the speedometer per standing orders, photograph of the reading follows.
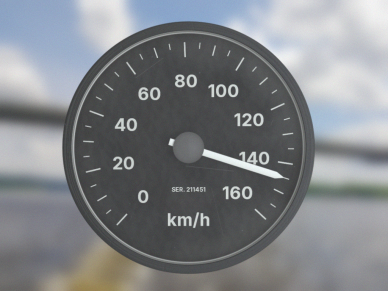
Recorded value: 145 km/h
